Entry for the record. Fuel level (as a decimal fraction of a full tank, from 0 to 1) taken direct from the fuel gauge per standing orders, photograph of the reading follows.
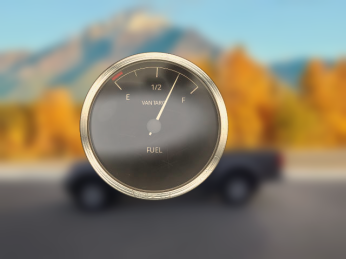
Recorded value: 0.75
